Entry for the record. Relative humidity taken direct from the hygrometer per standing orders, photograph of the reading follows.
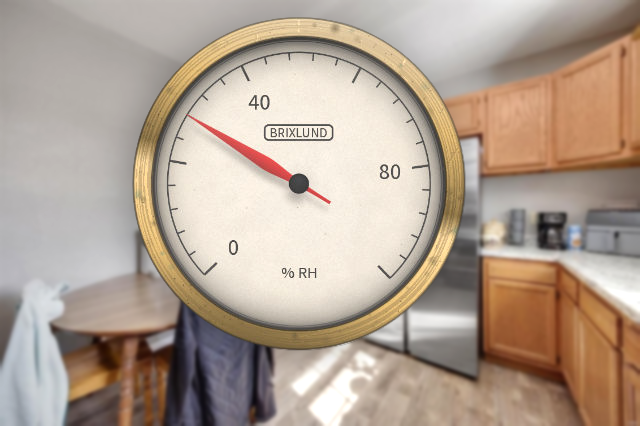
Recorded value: 28 %
